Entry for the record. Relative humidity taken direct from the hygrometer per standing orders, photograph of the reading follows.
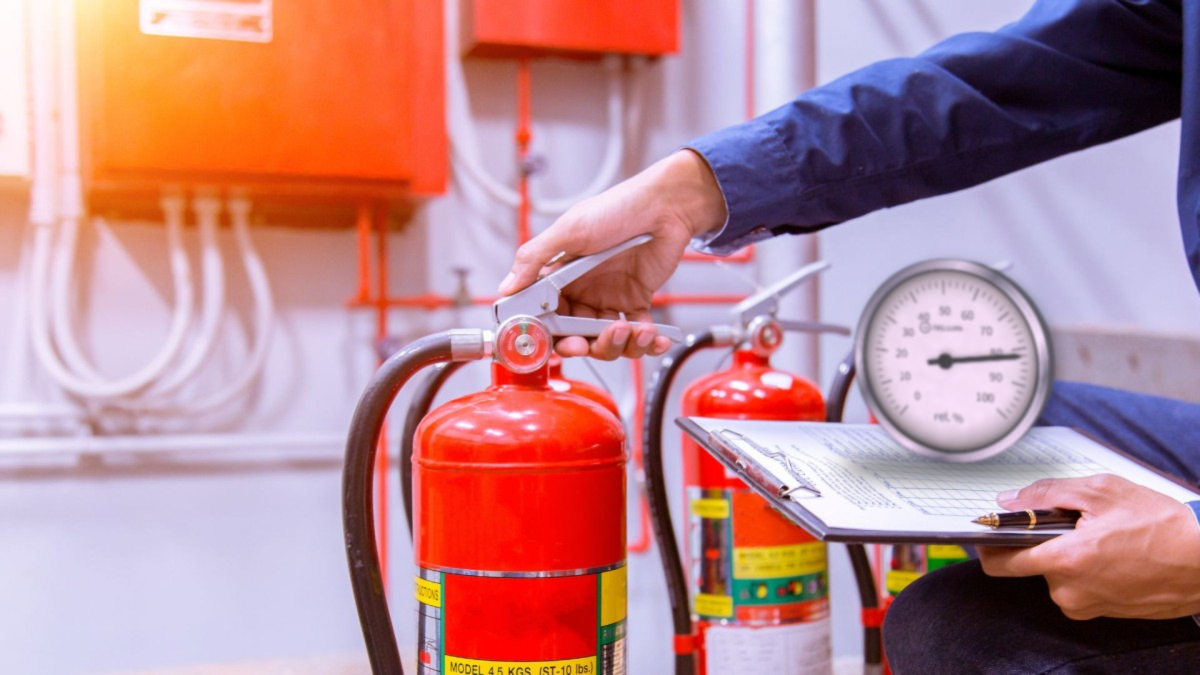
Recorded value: 82 %
